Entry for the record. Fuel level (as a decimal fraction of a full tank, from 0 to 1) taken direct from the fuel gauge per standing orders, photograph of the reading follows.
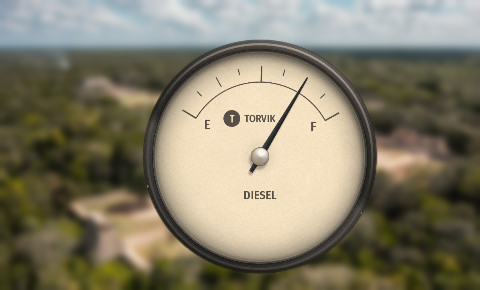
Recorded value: 0.75
